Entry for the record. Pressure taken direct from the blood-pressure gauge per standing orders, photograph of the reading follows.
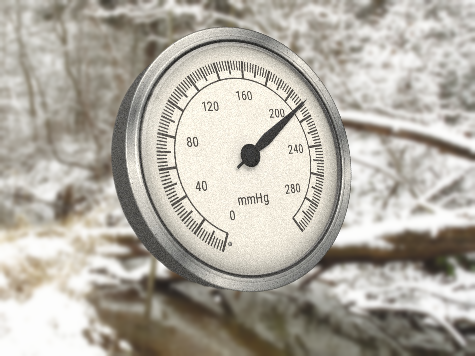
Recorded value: 210 mmHg
